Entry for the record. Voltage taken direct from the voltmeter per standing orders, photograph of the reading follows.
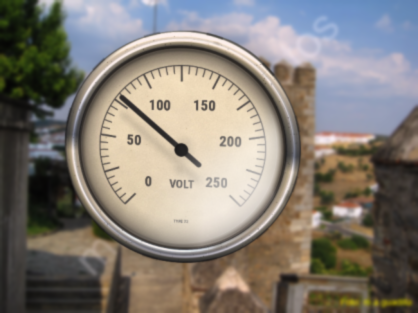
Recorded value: 80 V
